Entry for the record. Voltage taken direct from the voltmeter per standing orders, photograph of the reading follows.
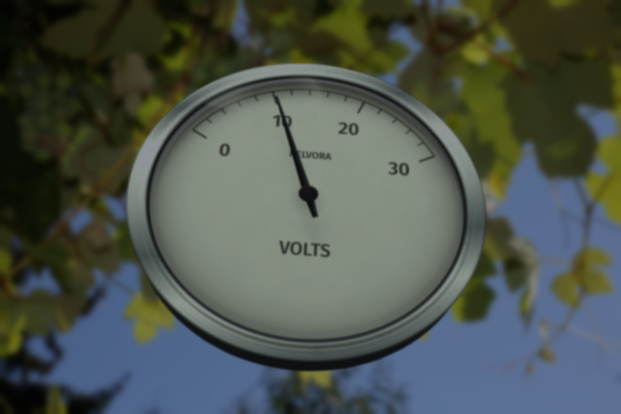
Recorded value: 10 V
